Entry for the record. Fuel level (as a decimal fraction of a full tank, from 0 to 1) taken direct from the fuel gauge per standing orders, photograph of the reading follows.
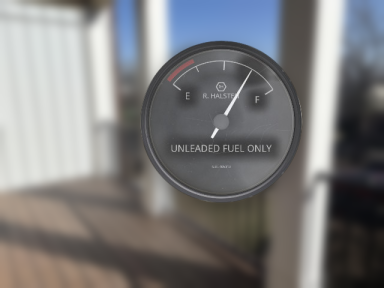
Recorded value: 0.75
